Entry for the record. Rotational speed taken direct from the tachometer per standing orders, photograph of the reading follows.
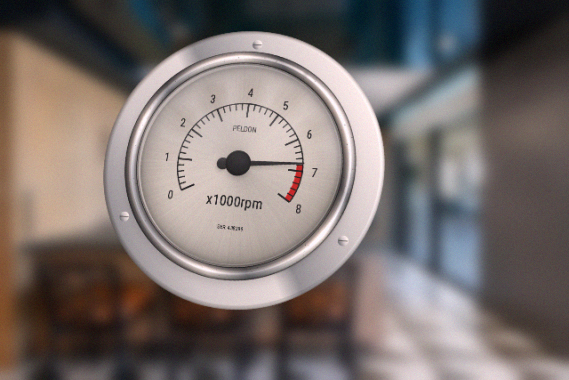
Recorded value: 6800 rpm
